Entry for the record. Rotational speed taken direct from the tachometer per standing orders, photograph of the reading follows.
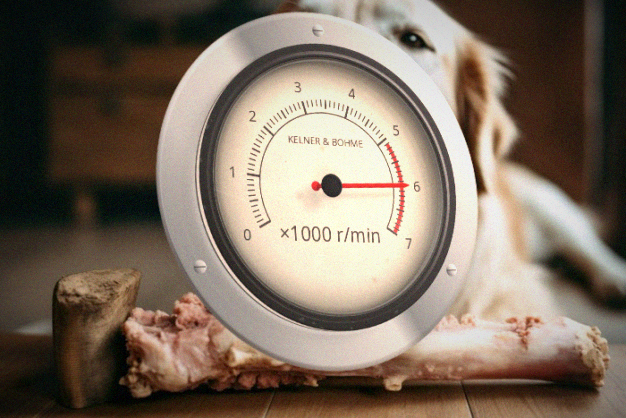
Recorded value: 6000 rpm
